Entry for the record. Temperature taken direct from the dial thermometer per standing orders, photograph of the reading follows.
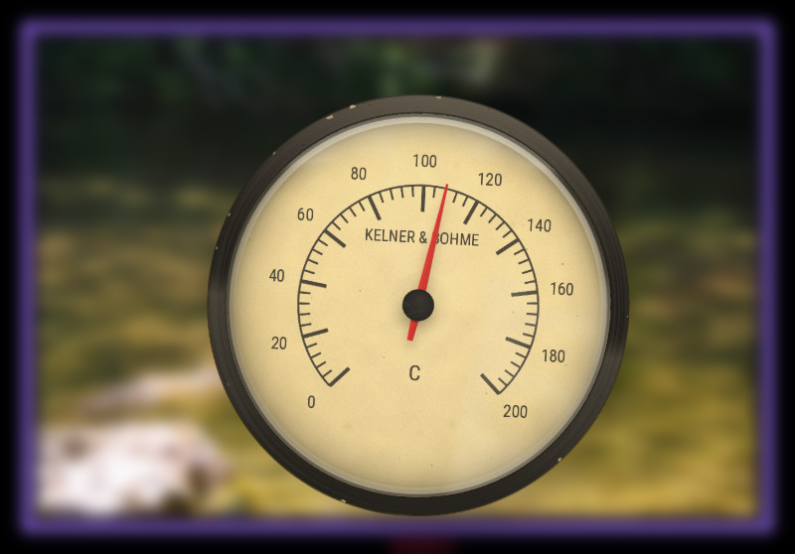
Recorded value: 108 °C
